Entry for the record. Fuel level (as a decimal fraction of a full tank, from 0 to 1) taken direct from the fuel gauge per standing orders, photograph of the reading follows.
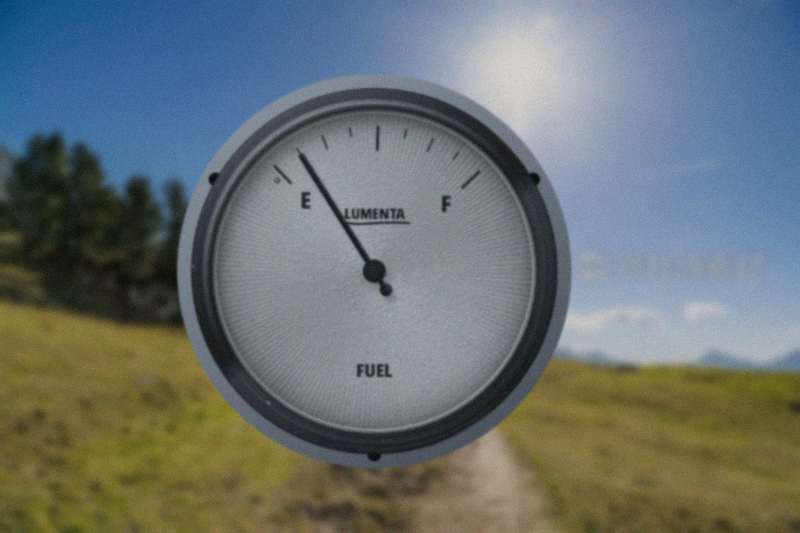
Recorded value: 0.125
